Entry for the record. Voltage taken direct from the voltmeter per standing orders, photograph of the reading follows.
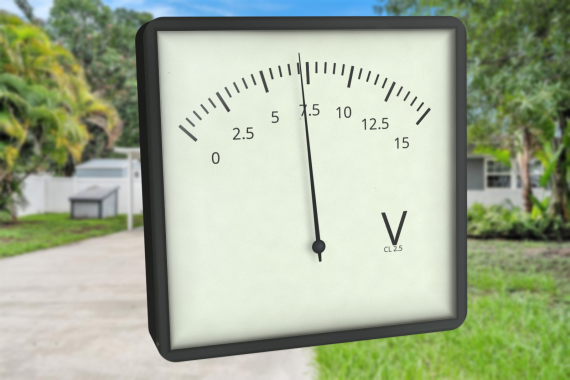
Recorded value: 7 V
